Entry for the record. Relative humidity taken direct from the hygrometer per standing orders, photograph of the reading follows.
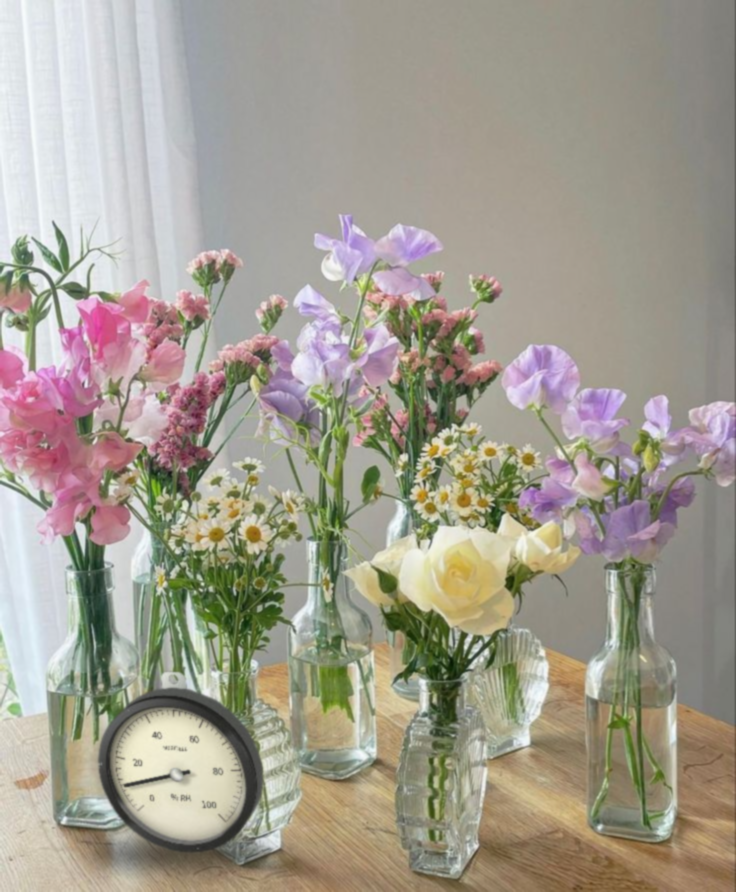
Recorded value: 10 %
